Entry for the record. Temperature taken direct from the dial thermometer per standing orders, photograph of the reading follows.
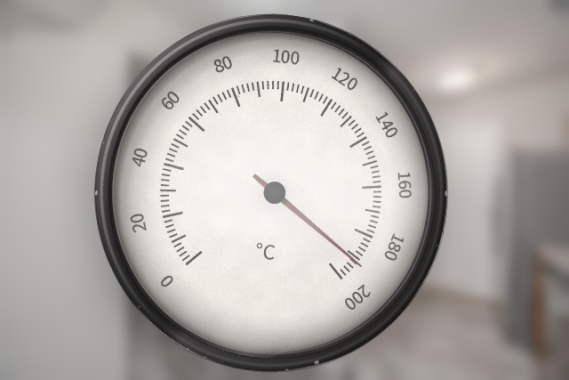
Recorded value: 192 °C
